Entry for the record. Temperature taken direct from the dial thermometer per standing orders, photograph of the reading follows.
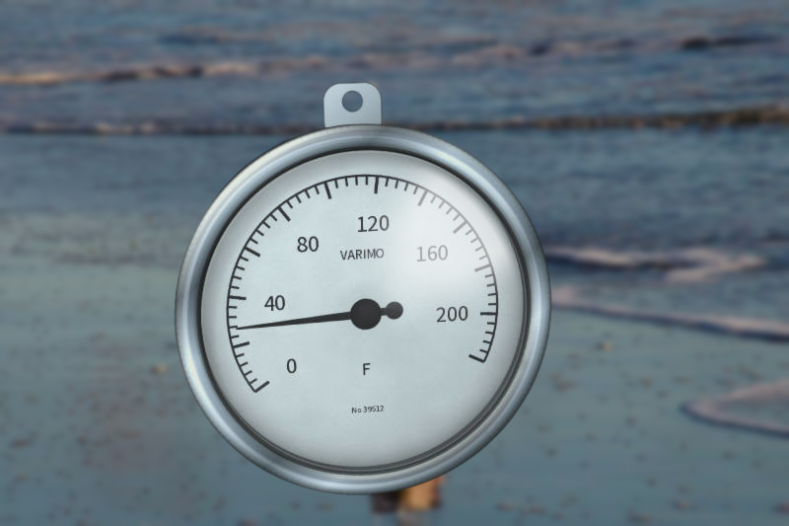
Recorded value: 28 °F
